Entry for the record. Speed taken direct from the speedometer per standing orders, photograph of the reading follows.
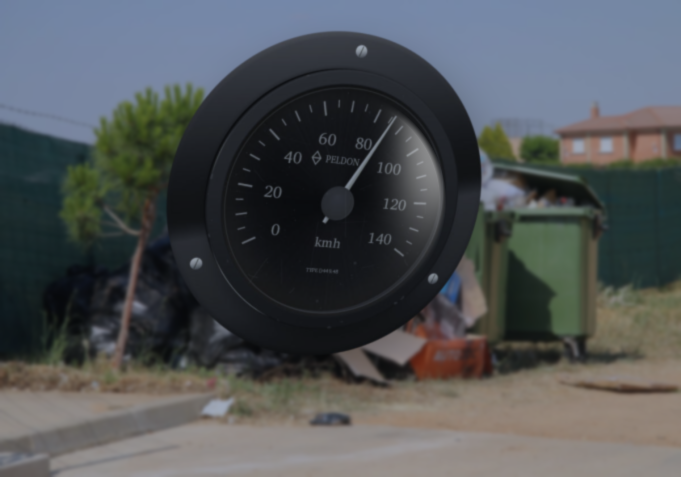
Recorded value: 85 km/h
